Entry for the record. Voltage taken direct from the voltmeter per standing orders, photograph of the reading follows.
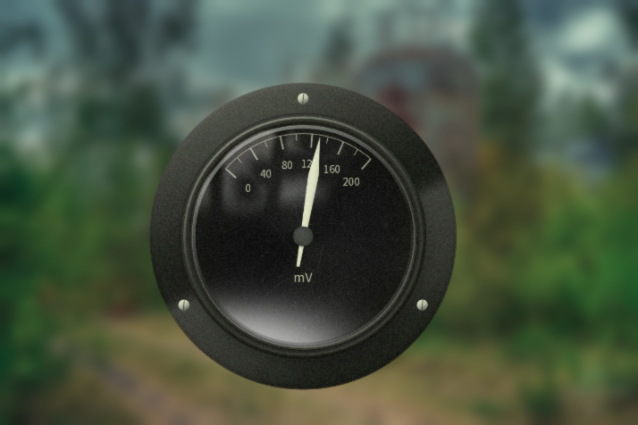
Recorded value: 130 mV
